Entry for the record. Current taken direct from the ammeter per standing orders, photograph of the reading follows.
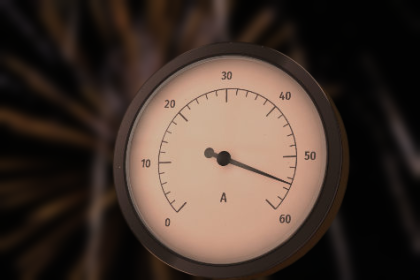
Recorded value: 55 A
